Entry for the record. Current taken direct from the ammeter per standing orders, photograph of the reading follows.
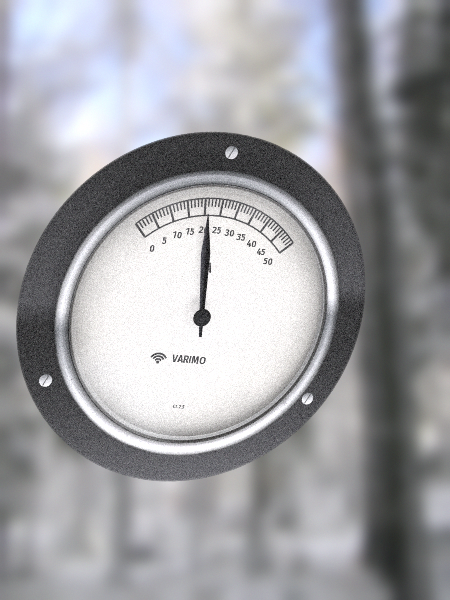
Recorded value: 20 A
